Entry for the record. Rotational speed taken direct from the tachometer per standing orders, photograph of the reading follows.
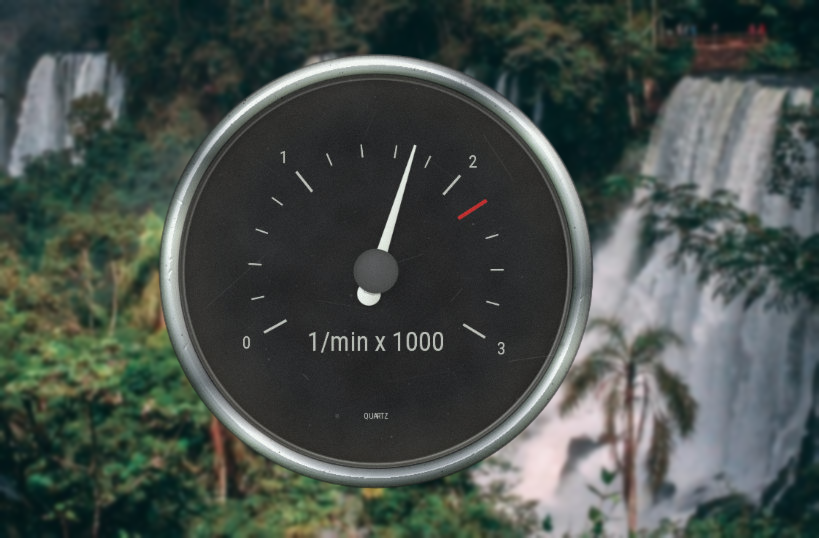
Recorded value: 1700 rpm
